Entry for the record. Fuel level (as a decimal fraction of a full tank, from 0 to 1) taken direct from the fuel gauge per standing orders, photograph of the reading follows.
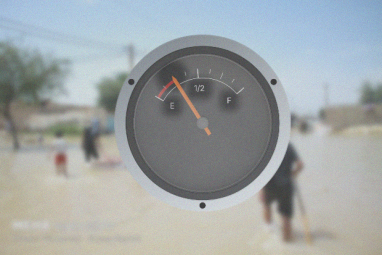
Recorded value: 0.25
